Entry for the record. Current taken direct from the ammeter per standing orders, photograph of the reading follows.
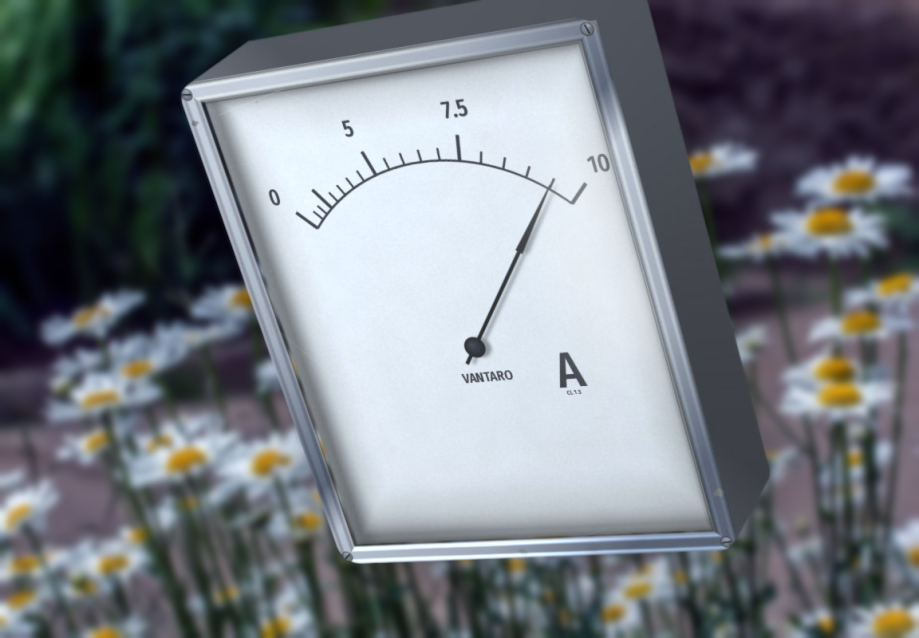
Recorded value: 9.5 A
